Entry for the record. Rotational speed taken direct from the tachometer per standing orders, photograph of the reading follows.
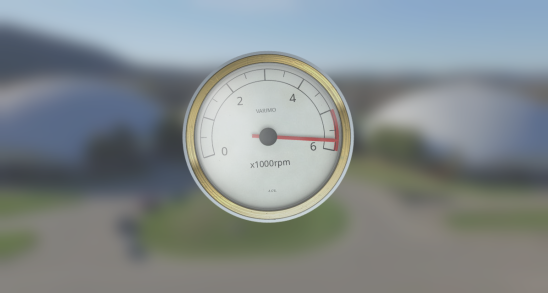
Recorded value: 5750 rpm
